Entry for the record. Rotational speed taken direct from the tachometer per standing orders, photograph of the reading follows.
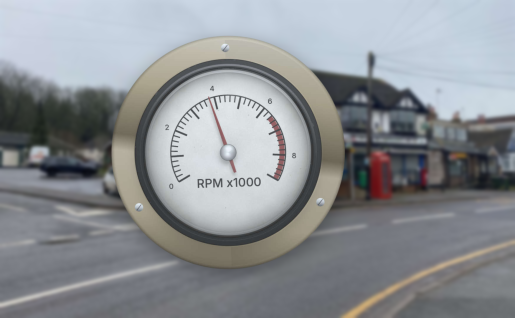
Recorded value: 3800 rpm
